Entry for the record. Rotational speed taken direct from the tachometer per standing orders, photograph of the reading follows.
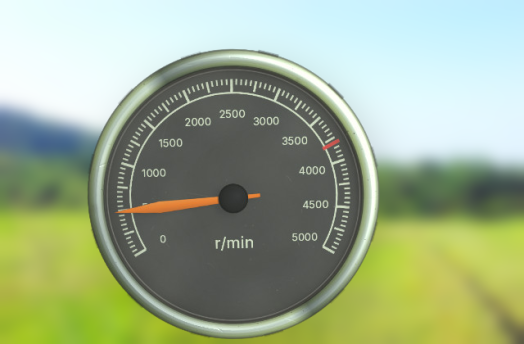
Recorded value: 500 rpm
